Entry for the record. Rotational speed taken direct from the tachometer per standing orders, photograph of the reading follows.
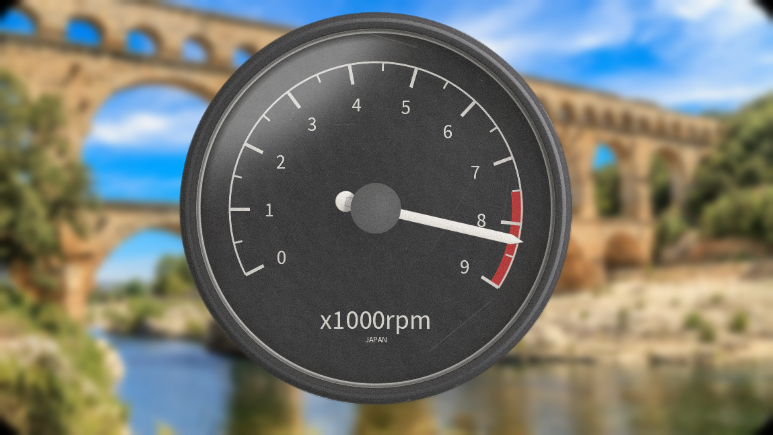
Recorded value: 8250 rpm
